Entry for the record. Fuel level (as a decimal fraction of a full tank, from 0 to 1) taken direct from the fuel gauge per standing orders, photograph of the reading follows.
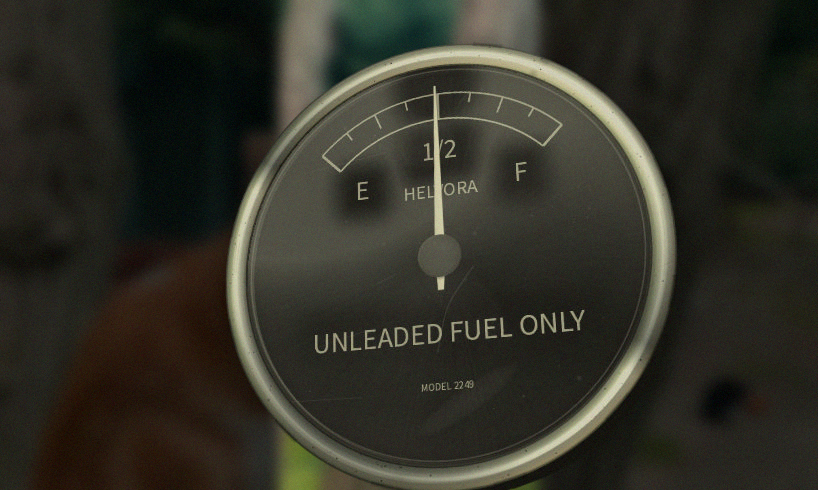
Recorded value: 0.5
